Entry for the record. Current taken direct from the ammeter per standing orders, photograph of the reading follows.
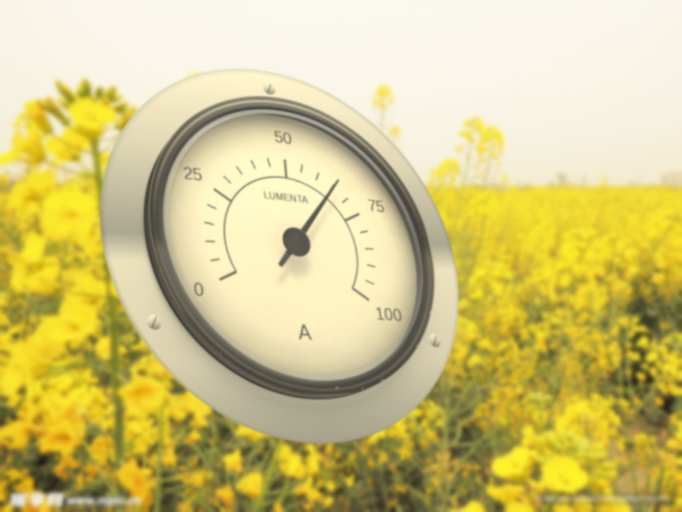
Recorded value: 65 A
